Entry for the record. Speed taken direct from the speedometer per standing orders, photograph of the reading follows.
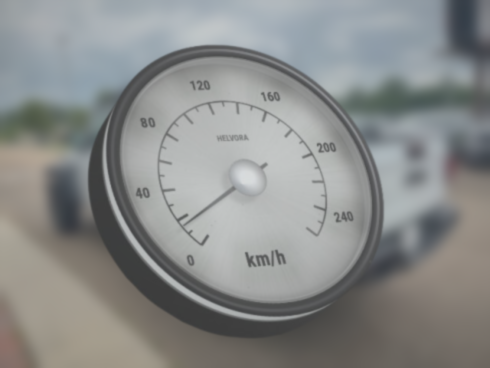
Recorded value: 15 km/h
